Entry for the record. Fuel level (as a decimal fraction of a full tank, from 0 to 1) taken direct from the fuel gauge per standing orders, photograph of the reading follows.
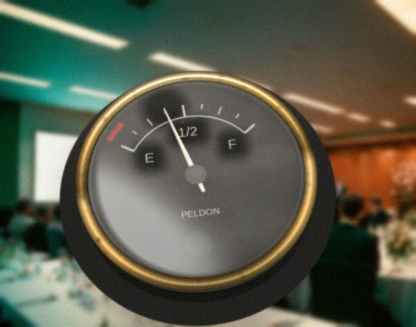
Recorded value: 0.375
